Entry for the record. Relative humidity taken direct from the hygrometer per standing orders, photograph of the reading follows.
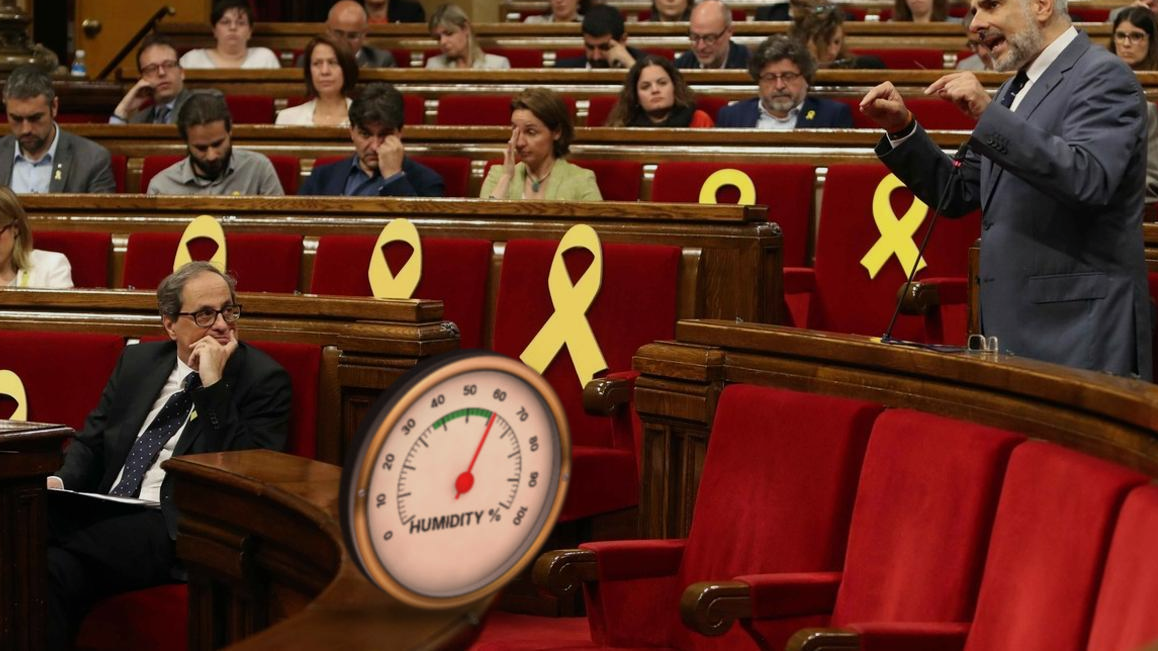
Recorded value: 60 %
